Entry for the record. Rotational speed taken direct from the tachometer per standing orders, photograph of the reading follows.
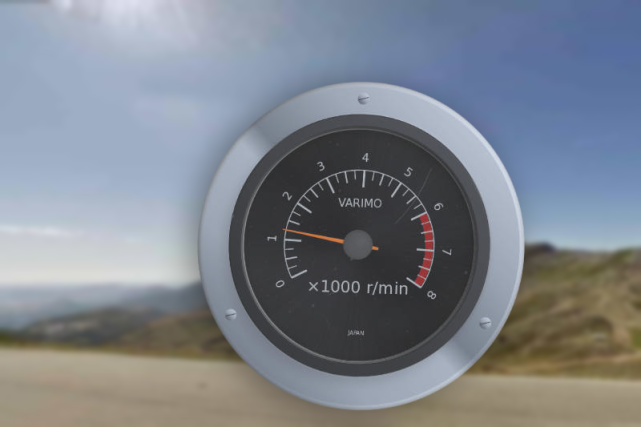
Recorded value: 1250 rpm
